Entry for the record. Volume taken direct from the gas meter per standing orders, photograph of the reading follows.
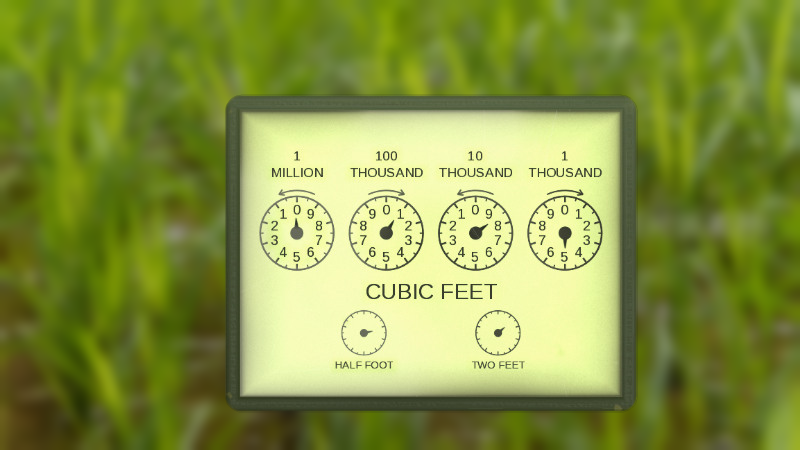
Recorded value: 8500 ft³
